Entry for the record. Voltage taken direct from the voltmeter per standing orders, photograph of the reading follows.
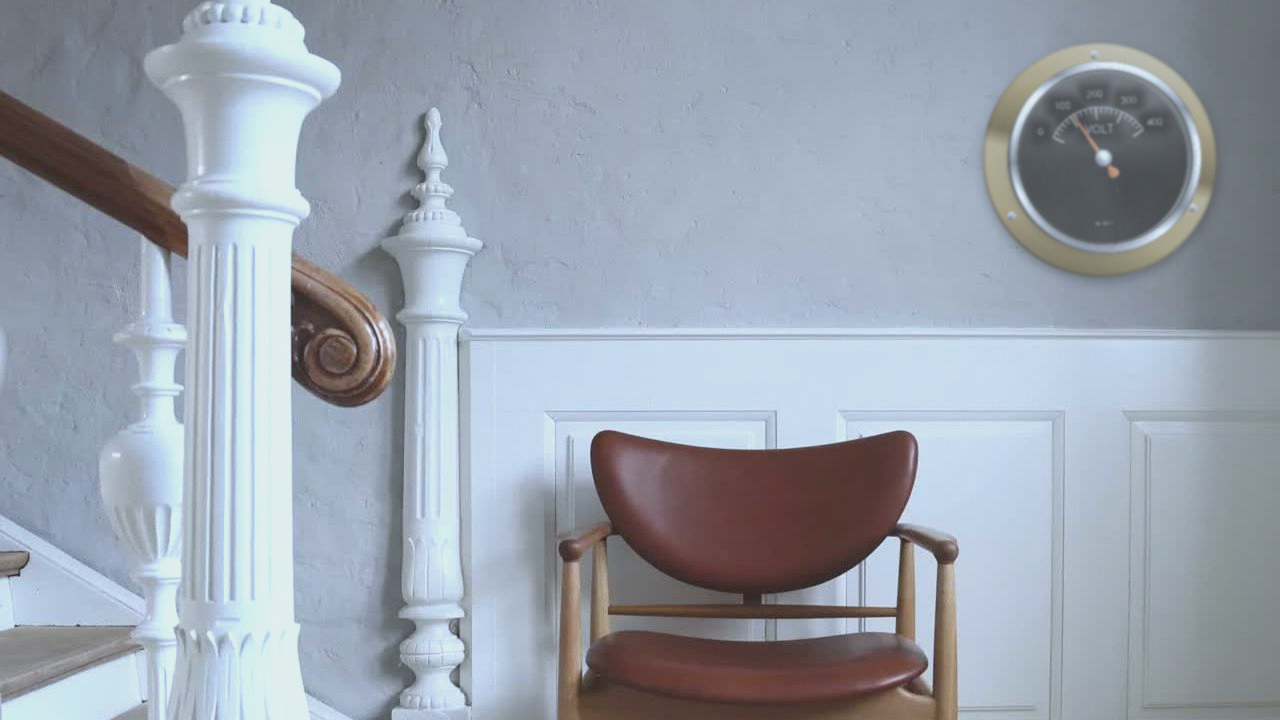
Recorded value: 100 V
